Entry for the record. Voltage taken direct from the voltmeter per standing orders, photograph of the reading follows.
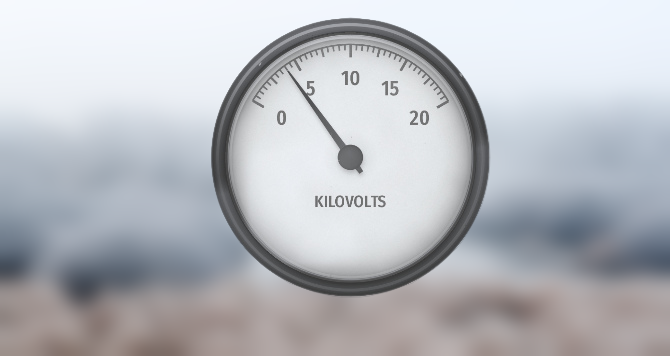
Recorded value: 4 kV
